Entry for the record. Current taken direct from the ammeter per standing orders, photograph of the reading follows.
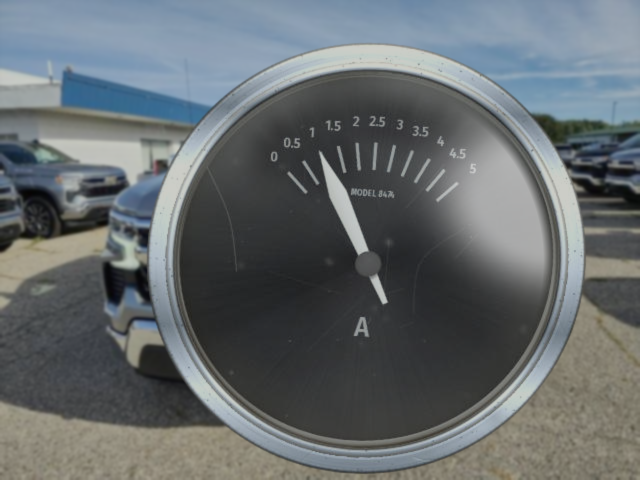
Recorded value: 1 A
